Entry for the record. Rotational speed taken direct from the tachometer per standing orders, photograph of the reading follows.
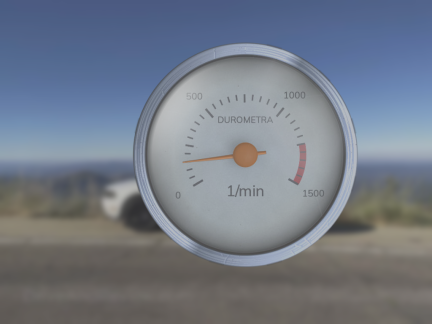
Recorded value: 150 rpm
